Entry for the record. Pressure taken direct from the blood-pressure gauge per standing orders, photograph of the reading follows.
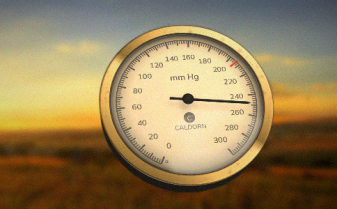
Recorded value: 250 mmHg
